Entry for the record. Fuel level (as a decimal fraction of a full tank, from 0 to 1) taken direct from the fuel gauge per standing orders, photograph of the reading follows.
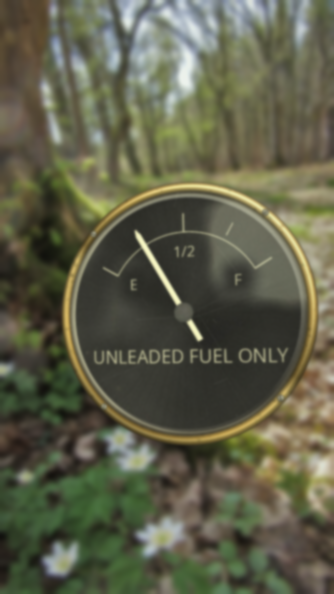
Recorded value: 0.25
